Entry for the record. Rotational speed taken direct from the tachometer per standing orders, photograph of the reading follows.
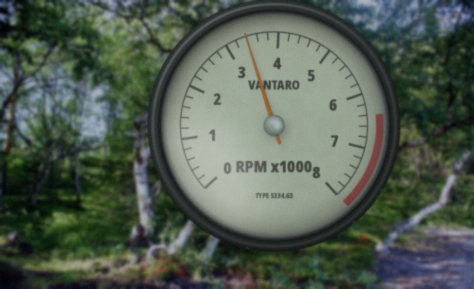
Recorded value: 3400 rpm
